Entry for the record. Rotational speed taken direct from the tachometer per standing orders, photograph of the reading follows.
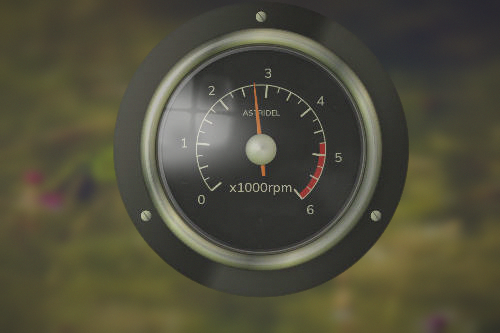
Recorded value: 2750 rpm
